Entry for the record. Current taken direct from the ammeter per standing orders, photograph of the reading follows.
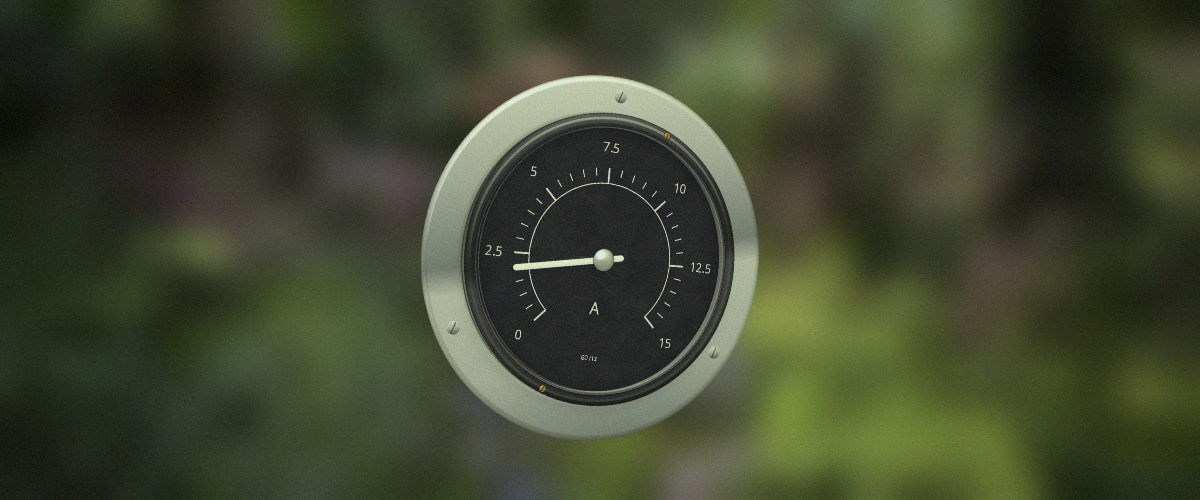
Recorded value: 2 A
